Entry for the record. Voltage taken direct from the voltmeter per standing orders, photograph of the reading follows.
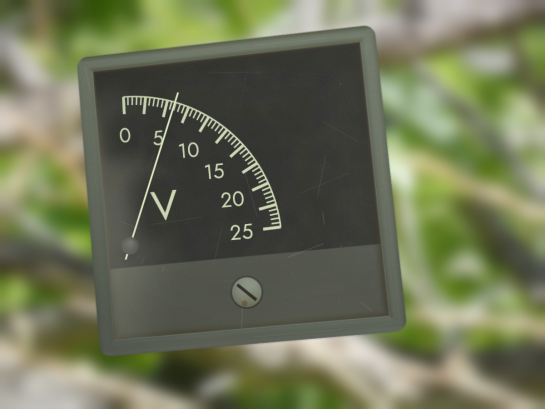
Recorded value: 6 V
